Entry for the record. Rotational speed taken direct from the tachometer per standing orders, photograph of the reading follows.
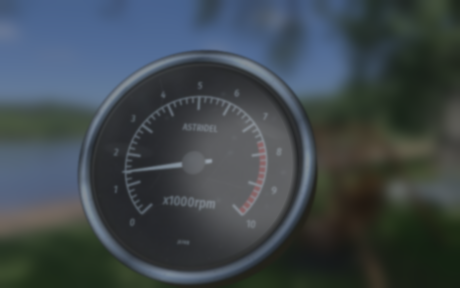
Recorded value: 1400 rpm
